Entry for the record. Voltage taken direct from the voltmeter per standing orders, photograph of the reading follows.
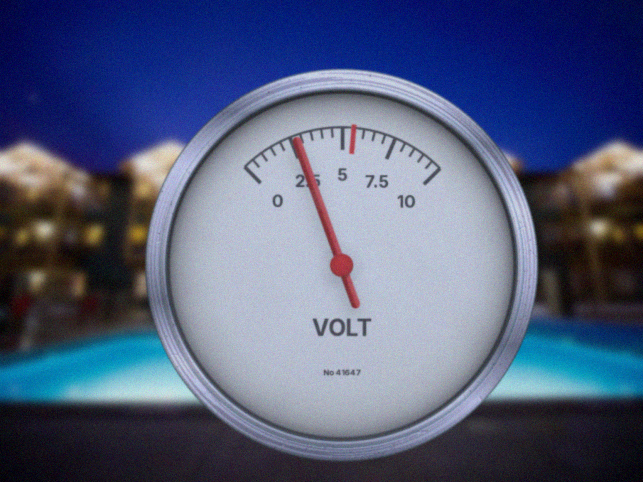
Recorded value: 2.75 V
